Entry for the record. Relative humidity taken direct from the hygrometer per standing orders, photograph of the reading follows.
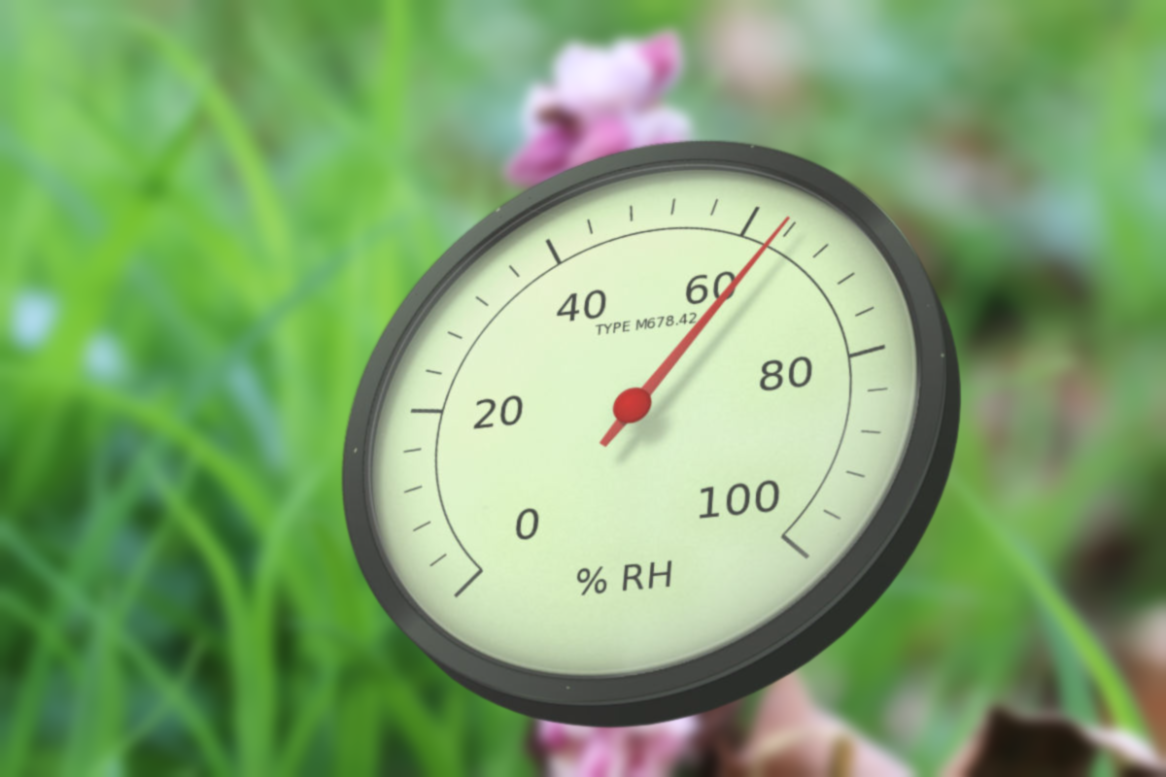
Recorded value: 64 %
